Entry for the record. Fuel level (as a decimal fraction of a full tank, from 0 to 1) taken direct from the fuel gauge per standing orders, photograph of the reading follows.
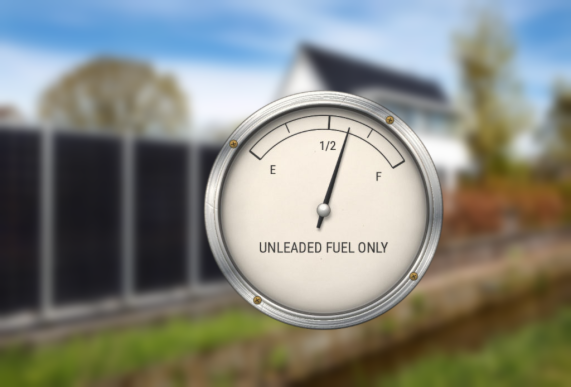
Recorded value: 0.625
